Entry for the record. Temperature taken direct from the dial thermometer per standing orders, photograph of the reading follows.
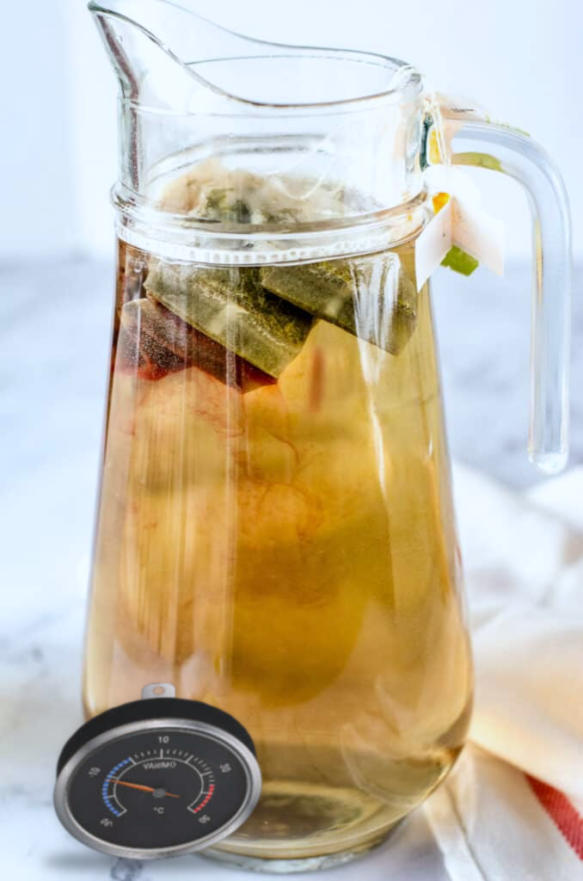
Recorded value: -10 °C
